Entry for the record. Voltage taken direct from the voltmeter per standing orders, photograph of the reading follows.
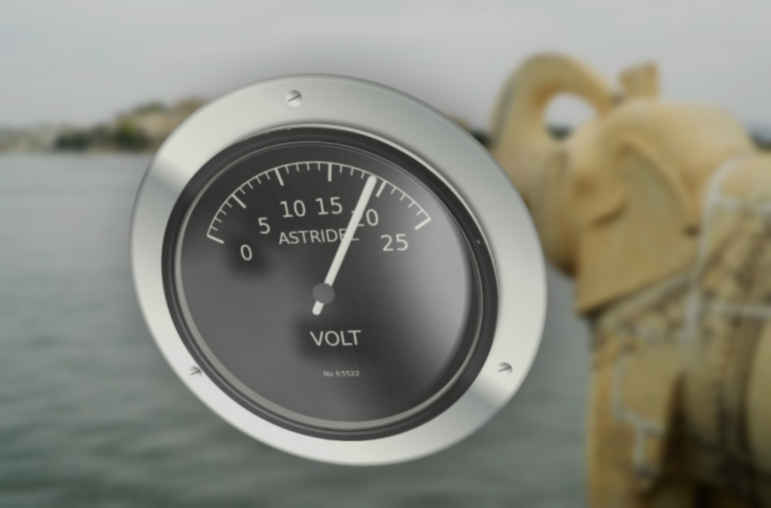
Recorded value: 19 V
